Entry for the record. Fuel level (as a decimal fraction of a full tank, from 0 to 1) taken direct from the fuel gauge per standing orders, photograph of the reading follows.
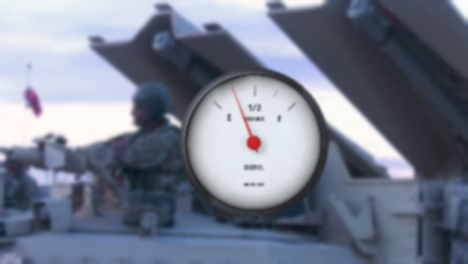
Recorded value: 0.25
